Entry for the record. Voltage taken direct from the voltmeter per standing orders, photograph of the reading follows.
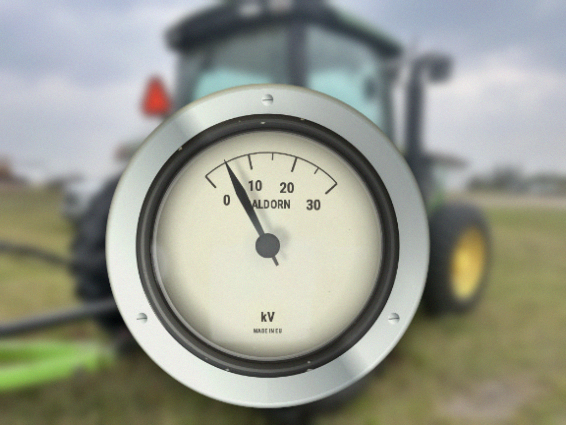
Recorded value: 5 kV
